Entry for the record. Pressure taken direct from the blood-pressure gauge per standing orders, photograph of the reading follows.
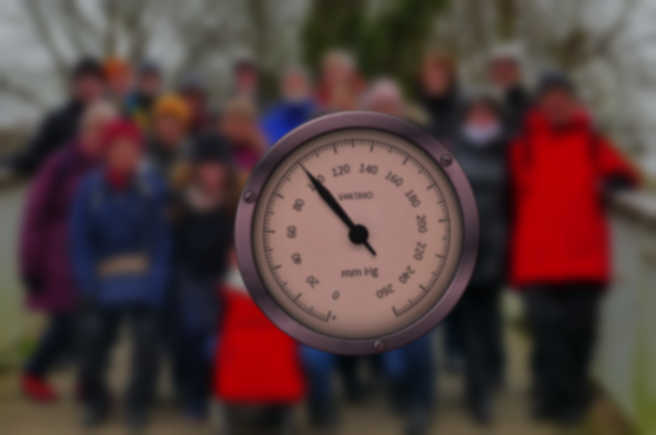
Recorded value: 100 mmHg
